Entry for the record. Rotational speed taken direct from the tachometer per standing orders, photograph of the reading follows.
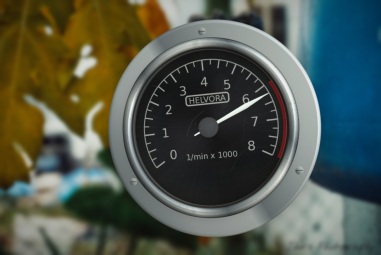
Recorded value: 6250 rpm
